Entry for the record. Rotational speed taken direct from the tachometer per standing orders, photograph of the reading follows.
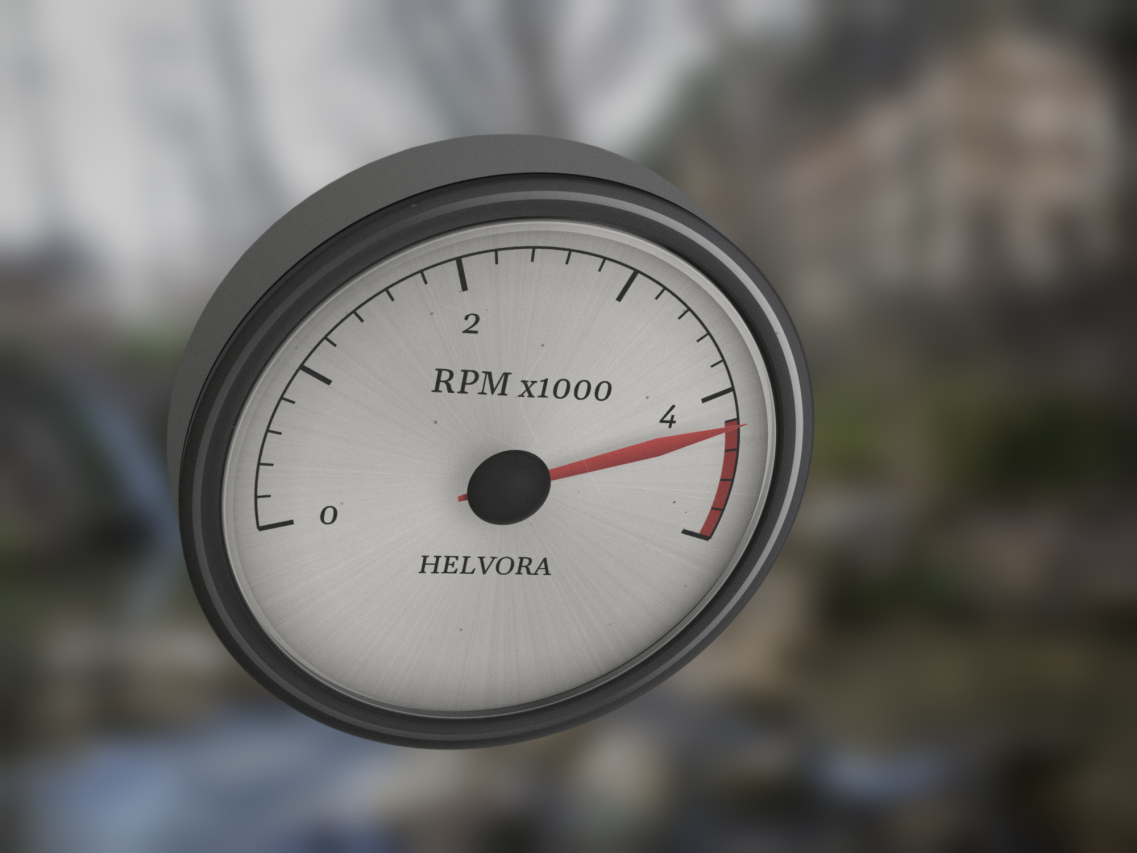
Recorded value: 4200 rpm
